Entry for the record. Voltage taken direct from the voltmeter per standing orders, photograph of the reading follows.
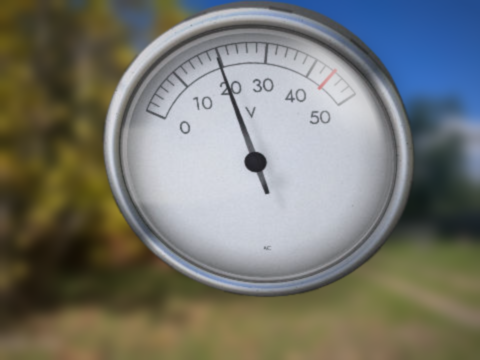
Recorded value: 20 V
